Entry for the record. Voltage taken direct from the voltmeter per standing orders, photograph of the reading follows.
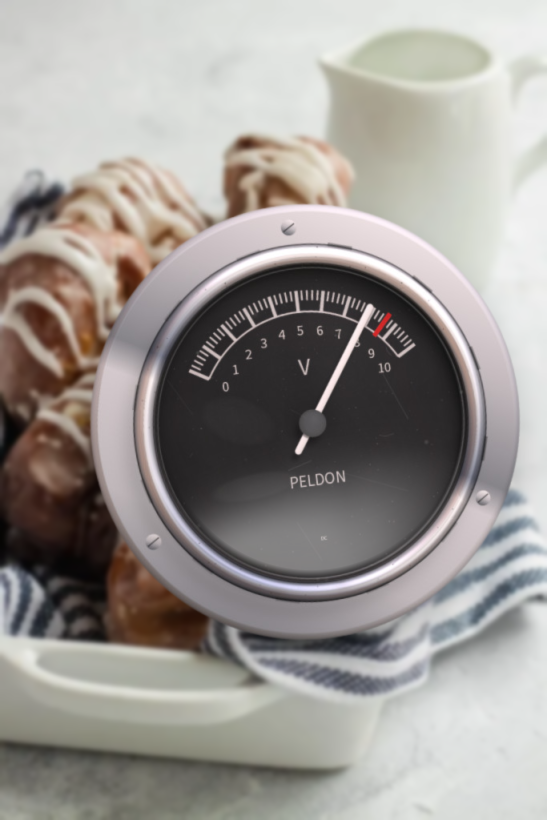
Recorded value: 7.8 V
